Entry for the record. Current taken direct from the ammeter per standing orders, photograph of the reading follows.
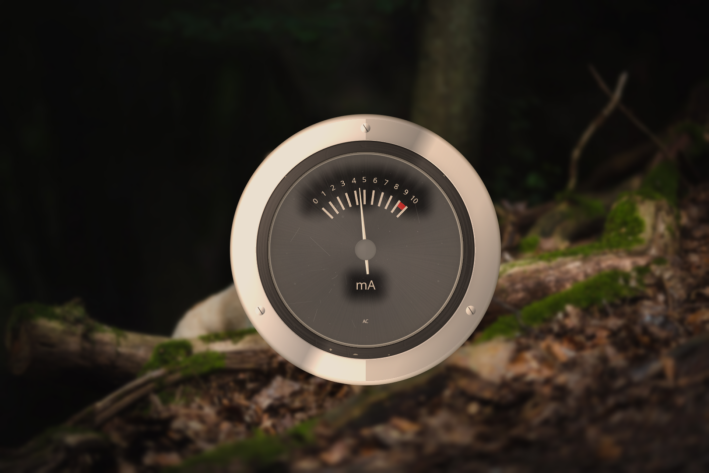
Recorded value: 4.5 mA
